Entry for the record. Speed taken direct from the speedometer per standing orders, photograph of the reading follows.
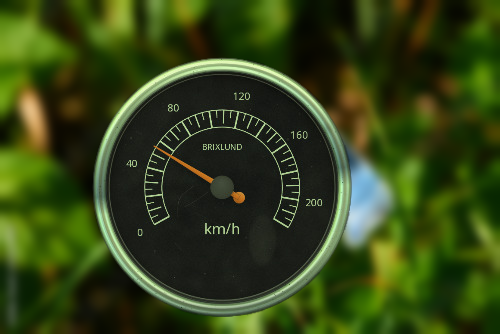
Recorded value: 55 km/h
